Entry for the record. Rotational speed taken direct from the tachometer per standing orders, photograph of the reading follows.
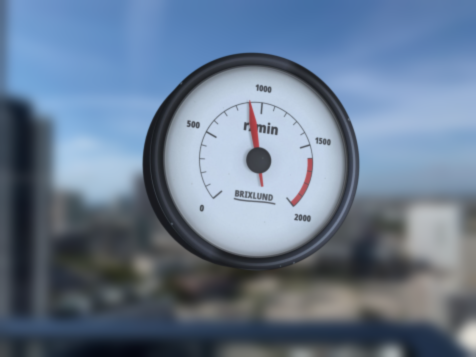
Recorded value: 900 rpm
